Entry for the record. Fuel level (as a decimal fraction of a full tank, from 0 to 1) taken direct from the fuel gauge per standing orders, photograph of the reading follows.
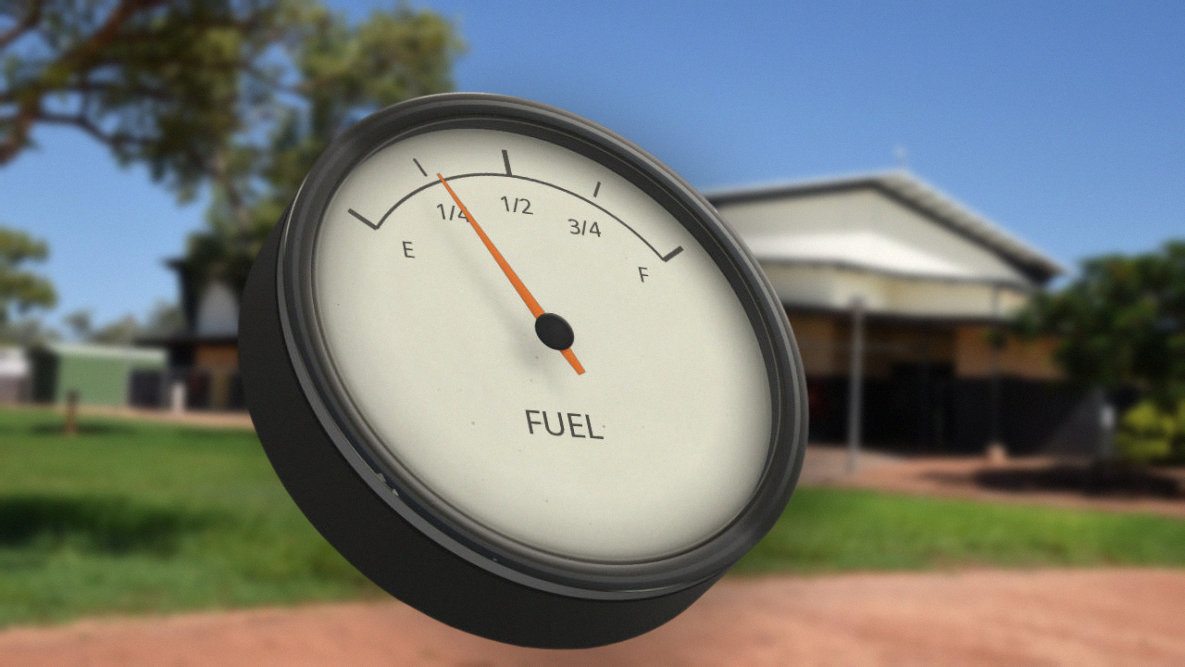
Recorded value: 0.25
